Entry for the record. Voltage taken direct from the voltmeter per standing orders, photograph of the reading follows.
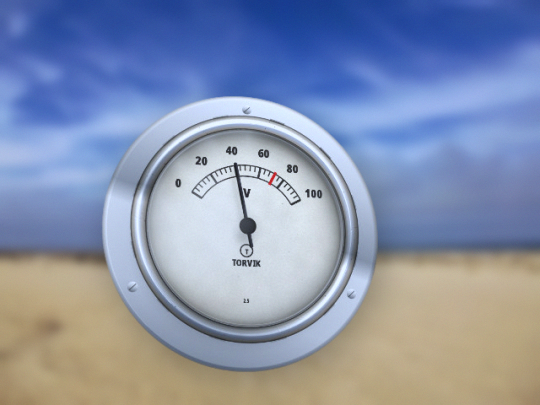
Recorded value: 40 V
